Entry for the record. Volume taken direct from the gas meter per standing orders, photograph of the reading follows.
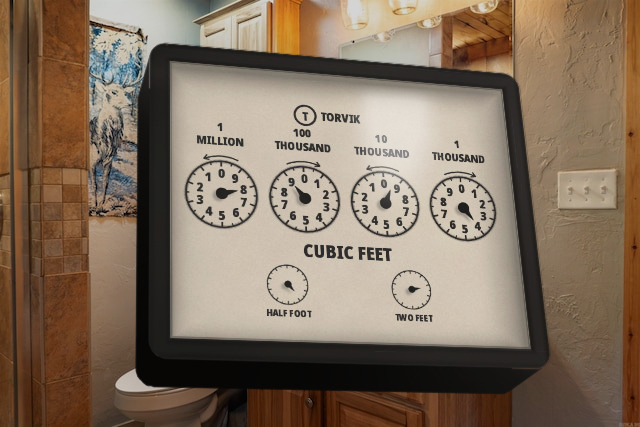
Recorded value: 789400 ft³
